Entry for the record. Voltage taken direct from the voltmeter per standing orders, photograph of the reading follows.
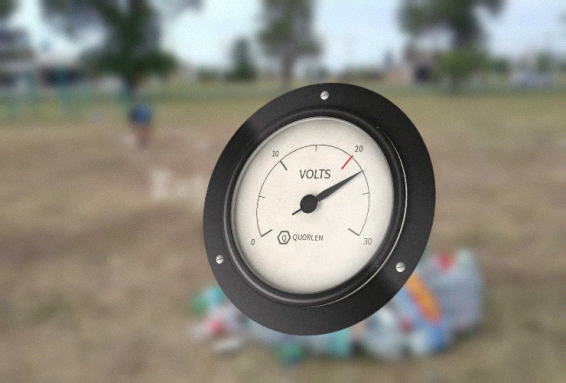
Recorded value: 22.5 V
